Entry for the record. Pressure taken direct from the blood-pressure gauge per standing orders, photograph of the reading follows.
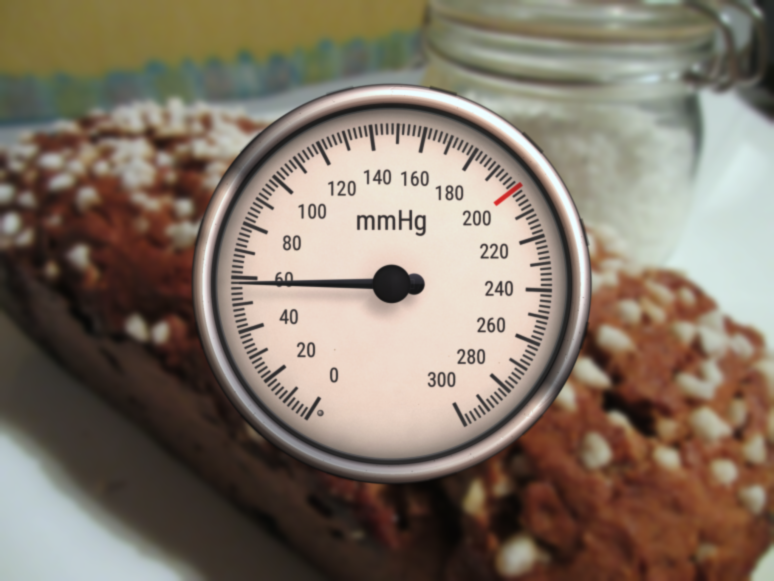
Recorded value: 58 mmHg
